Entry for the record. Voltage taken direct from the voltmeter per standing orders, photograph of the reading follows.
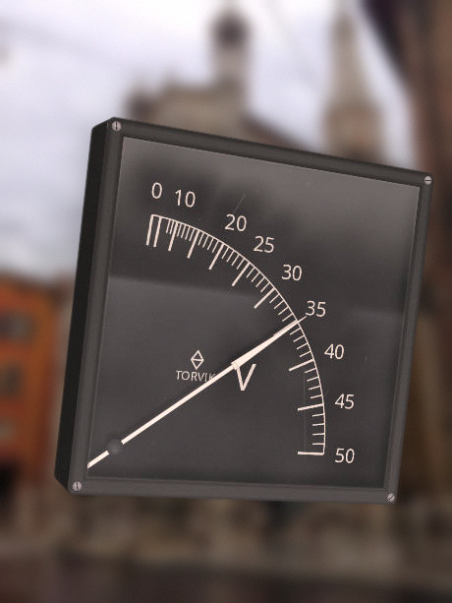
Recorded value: 35 V
